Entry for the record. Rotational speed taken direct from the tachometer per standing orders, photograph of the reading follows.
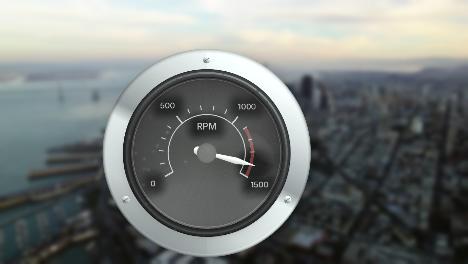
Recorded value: 1400 rpm
